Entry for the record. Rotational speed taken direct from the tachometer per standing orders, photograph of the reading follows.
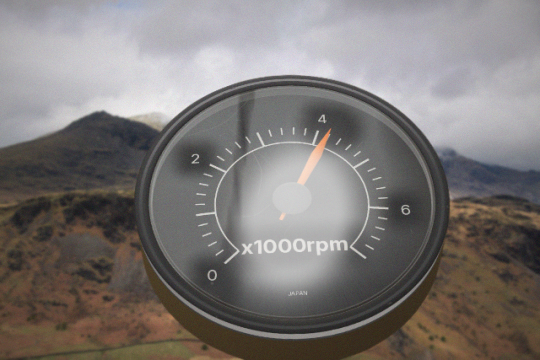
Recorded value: 4200 rpm
